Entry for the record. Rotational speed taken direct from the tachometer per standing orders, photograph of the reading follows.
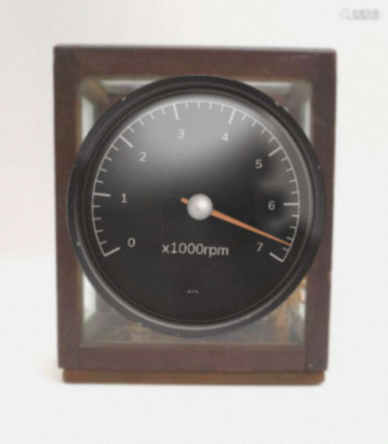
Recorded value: 6700 rpm
